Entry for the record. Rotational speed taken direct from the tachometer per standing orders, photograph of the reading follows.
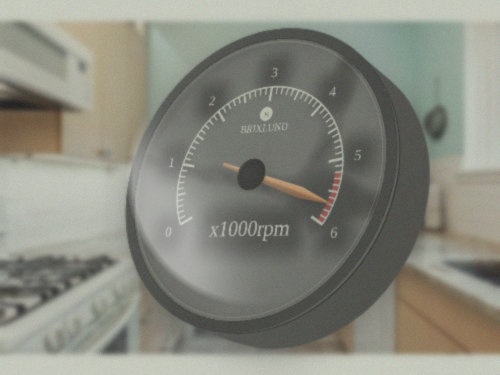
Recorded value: 5700 rpm
